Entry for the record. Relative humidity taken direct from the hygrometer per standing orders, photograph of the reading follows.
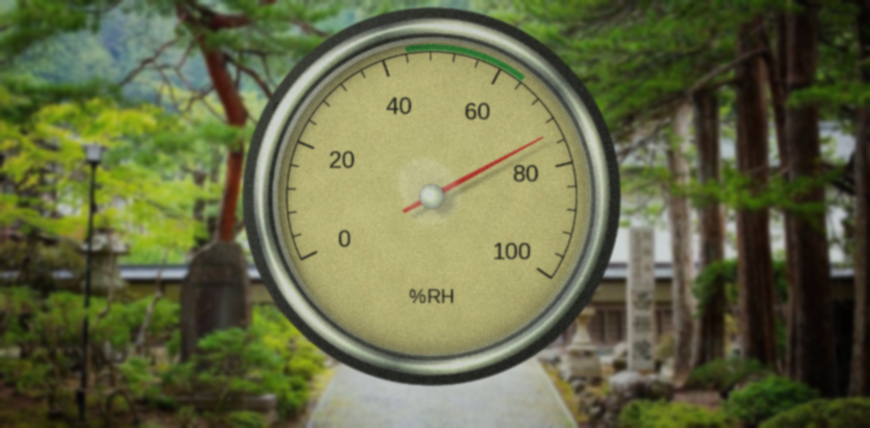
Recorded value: 74 %
